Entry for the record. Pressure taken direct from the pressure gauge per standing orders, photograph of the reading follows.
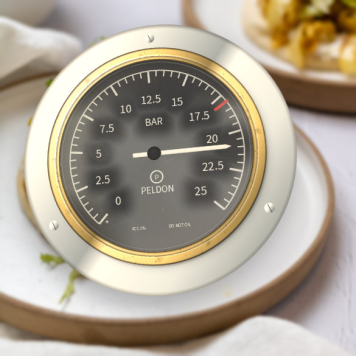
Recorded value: 21 bar
